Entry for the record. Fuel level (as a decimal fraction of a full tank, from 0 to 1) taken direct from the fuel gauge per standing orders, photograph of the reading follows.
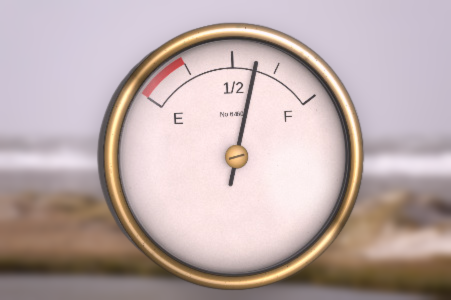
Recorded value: 0.625
